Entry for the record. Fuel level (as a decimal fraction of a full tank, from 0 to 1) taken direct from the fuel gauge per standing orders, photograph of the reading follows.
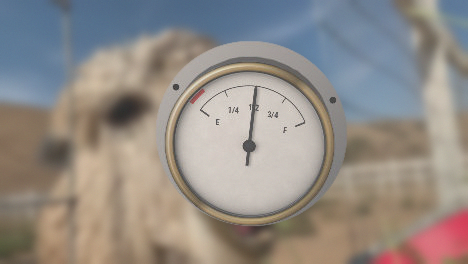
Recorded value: 0.5
